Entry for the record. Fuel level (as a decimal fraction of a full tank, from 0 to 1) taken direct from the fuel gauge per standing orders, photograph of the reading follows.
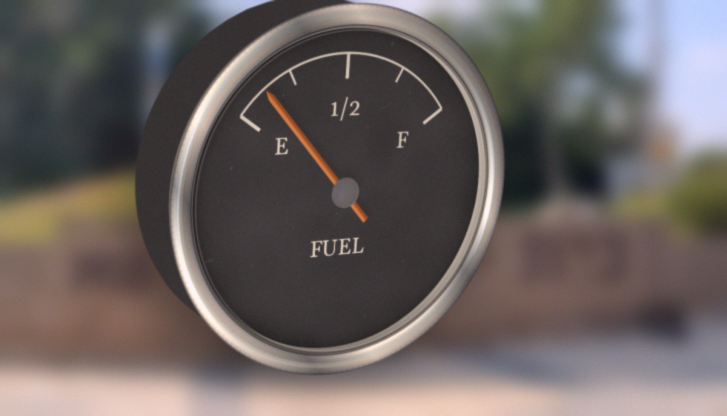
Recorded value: 0.125
